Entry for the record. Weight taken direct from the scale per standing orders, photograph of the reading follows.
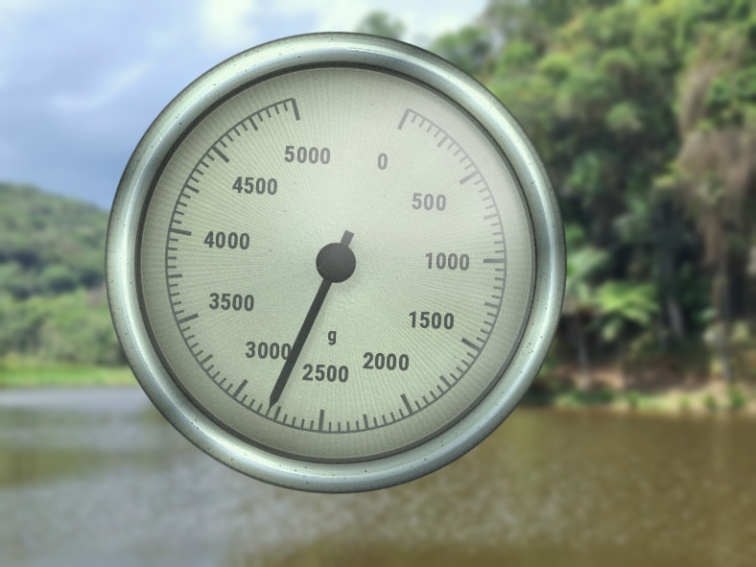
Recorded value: 2800 g
